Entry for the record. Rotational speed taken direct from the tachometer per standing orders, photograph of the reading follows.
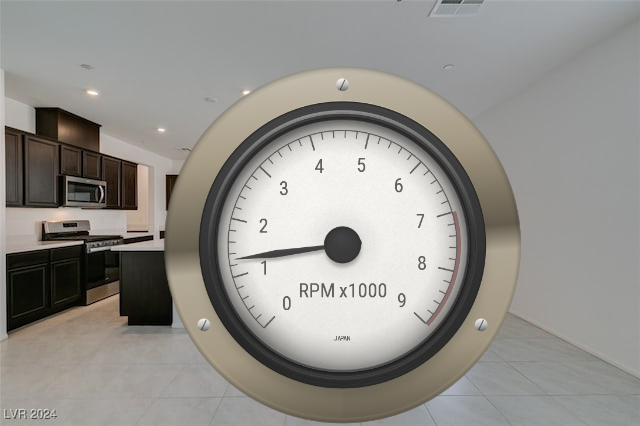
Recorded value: 1300 rpm
